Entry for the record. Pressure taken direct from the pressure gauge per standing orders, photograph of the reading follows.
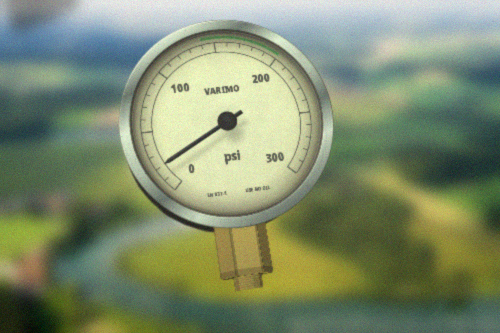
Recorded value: 20 psi
